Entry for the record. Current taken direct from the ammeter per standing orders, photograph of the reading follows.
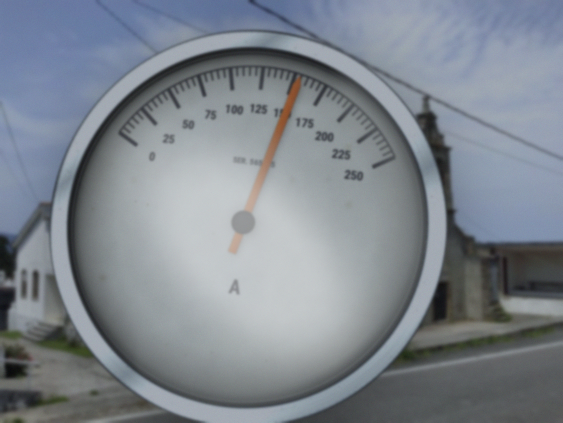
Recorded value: 155 A
